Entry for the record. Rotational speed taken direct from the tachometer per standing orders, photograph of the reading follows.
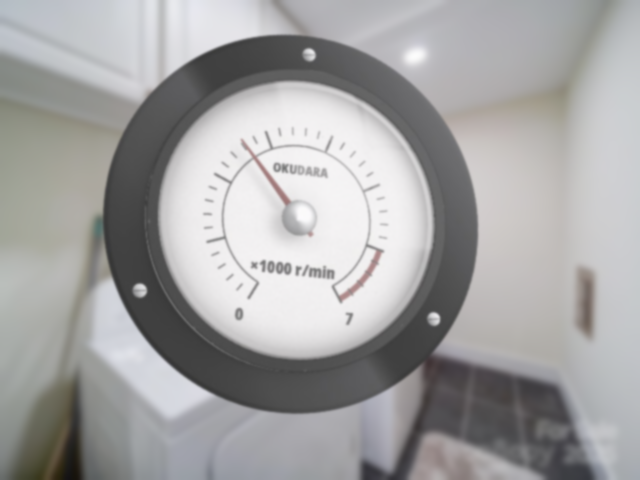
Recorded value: 2600 rpm
